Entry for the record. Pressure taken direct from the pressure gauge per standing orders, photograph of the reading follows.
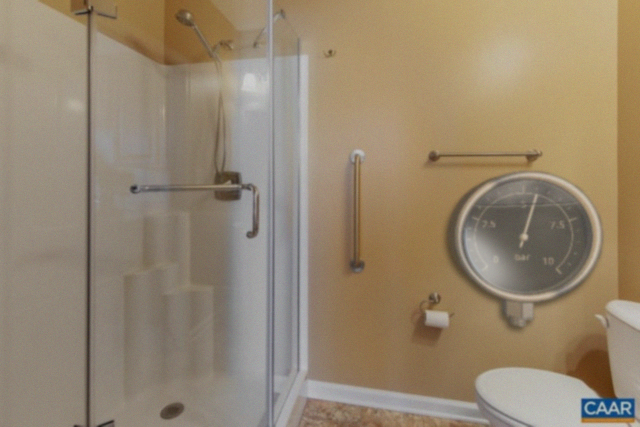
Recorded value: 5.5 bar
